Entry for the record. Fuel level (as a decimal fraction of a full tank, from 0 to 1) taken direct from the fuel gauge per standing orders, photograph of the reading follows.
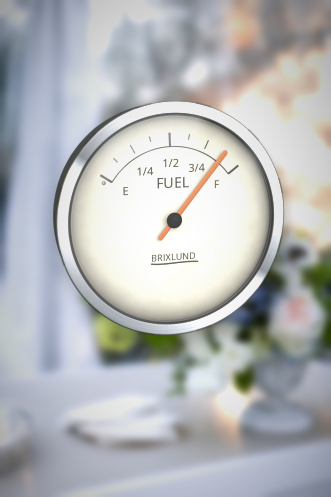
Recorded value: 0.875
